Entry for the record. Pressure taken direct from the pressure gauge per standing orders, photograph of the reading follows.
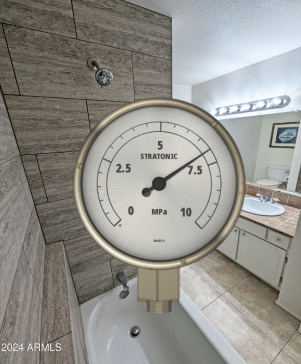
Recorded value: 7 MPa
